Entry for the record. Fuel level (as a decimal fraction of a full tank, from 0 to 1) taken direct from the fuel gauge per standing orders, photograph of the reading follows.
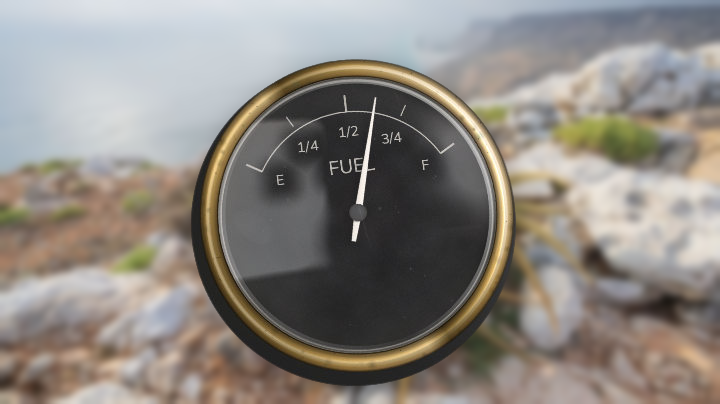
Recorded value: 0.625
